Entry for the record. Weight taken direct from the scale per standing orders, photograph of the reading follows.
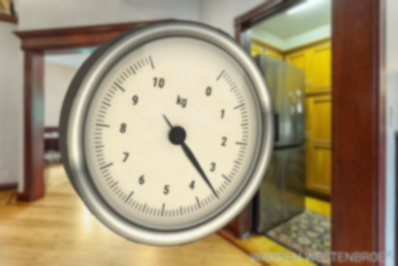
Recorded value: 3.5 kg
